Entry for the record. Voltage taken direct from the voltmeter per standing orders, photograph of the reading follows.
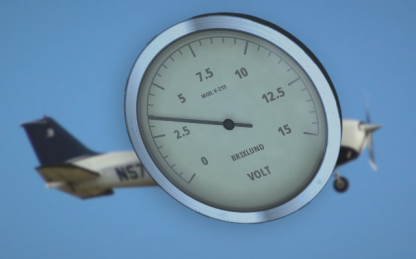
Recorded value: 3.5 V
